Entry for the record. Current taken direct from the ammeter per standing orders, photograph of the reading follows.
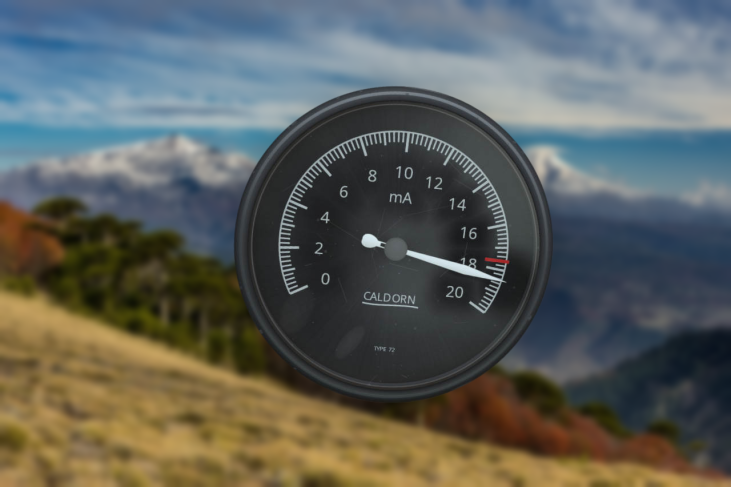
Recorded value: 18.4 mA
